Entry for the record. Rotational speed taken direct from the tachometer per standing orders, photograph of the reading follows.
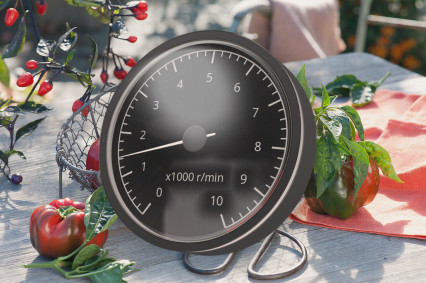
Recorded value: 1400 rpm
